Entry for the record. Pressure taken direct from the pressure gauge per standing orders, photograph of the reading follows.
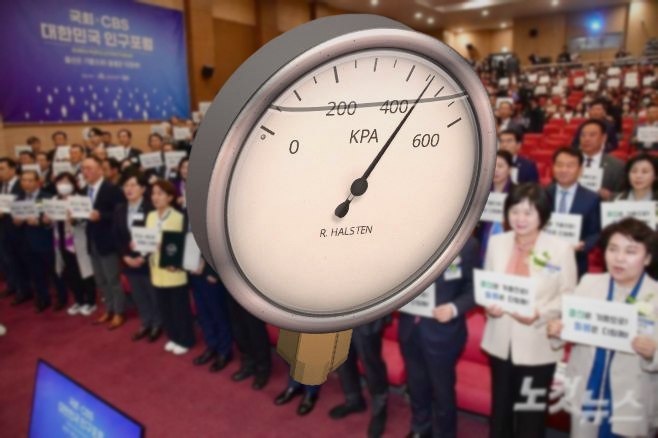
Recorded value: 450 kPa
